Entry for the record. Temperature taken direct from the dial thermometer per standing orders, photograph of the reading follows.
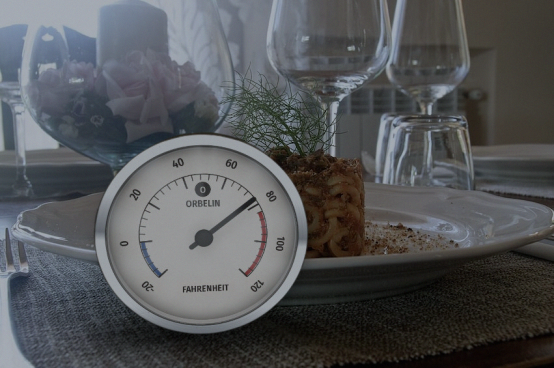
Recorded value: 76 °F
